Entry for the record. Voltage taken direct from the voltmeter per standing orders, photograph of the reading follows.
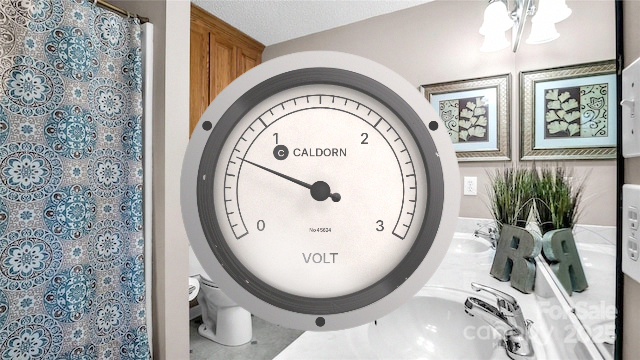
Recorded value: 0.65 V
